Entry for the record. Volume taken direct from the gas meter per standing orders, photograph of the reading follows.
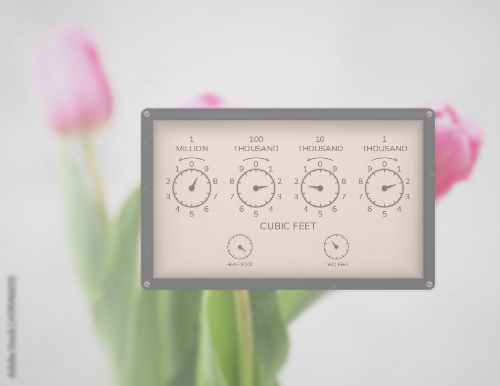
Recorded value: 922200 ft³
